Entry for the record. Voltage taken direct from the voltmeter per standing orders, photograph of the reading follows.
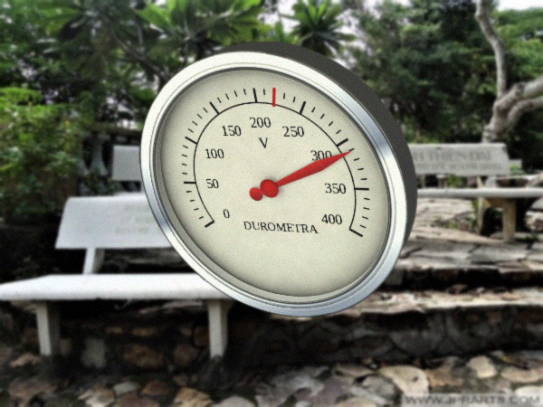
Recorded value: 310 V
